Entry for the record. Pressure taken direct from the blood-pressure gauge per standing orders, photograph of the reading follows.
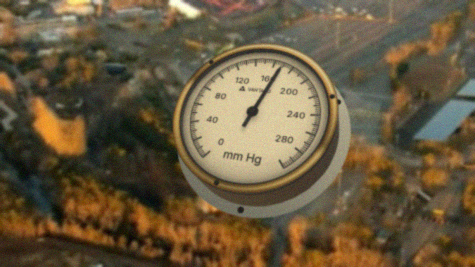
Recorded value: 170 mmHg
